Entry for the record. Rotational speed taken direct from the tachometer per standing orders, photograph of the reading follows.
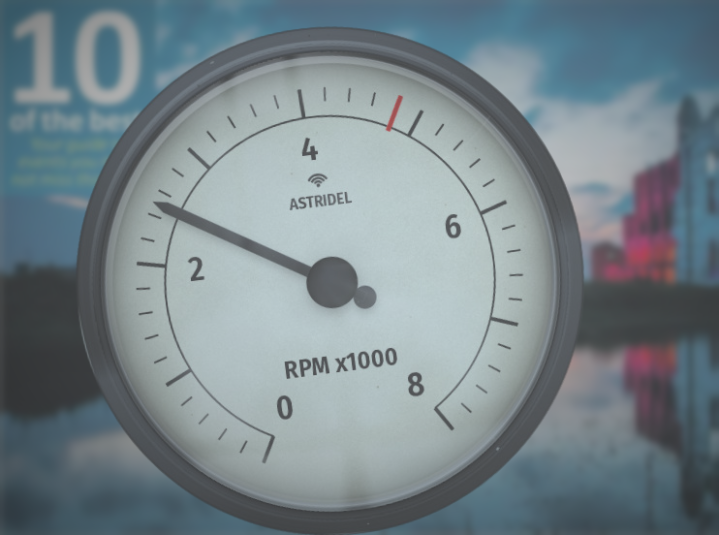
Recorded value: 2500 rpm
